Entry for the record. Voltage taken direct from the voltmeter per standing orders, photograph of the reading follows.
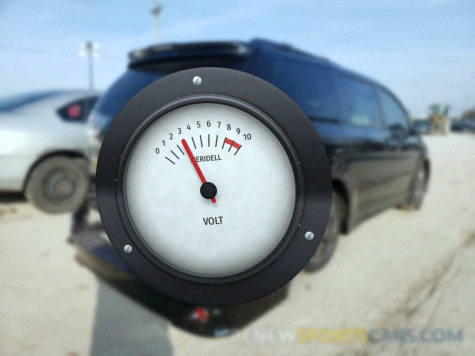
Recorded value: 3 V
